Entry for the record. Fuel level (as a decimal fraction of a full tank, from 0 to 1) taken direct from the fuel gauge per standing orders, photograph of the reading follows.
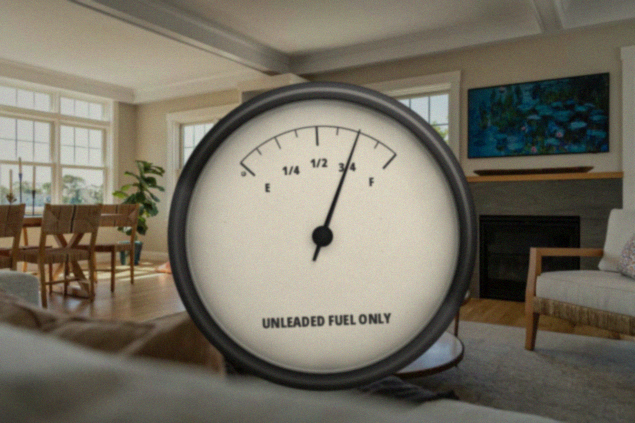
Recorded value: 0.75
